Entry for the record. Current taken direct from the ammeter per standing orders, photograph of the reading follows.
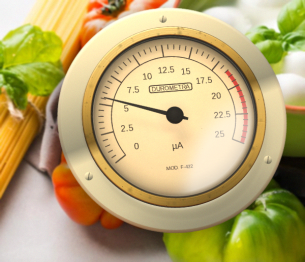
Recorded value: 5.5 µA
